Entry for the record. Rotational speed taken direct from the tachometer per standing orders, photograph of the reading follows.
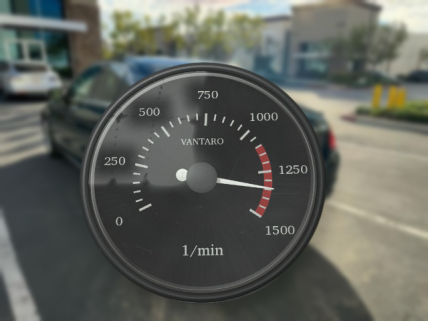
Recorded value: 1350 rpm
